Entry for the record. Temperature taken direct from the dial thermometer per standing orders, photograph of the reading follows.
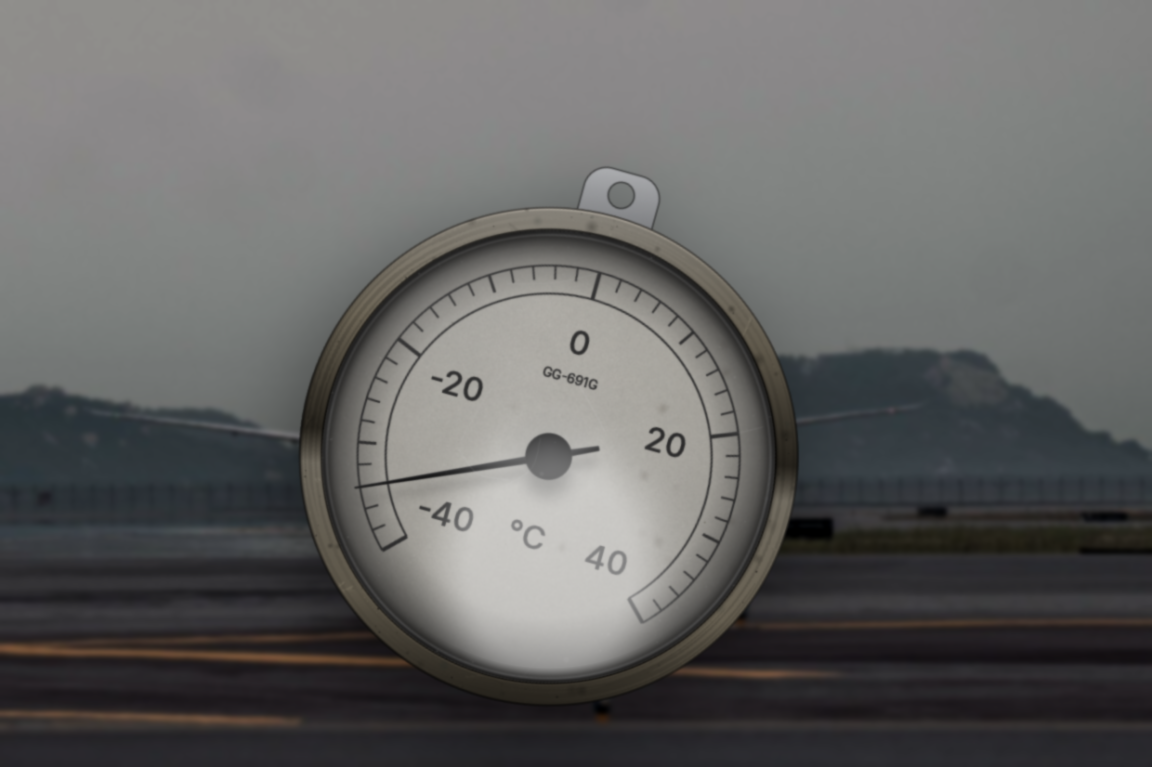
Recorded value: -34 °C
